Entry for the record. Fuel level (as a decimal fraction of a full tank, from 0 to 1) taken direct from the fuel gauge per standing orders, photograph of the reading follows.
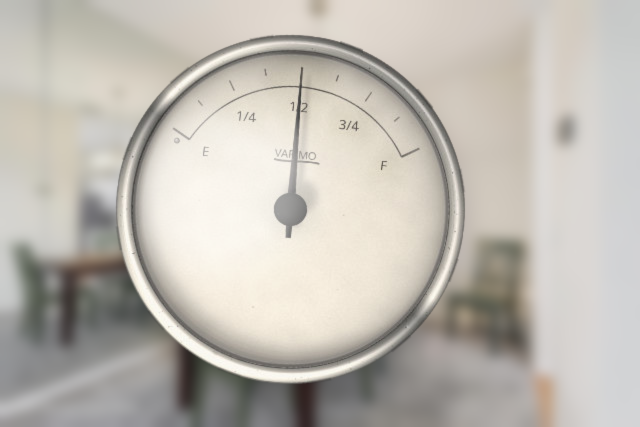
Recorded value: 0.5
